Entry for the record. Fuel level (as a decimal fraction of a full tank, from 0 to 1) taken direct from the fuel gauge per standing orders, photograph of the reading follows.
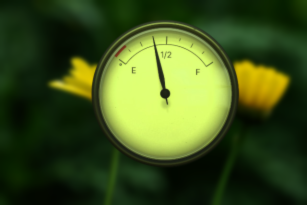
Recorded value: 0.375
